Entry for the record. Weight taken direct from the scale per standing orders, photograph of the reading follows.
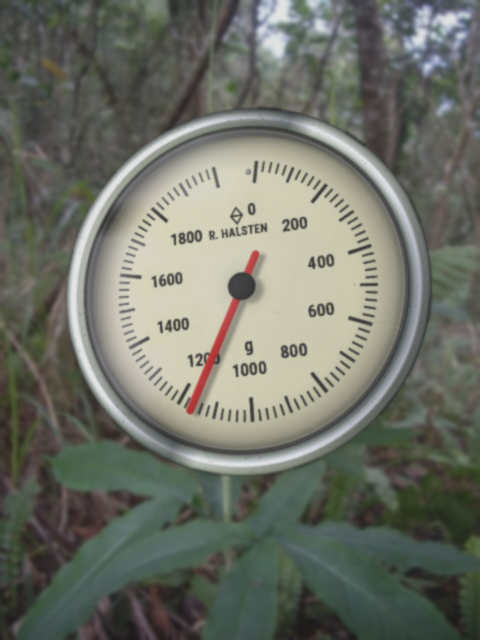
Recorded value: 1160 g
